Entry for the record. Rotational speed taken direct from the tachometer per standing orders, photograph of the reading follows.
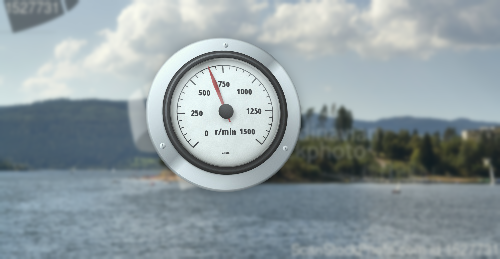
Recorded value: 650 rpm
